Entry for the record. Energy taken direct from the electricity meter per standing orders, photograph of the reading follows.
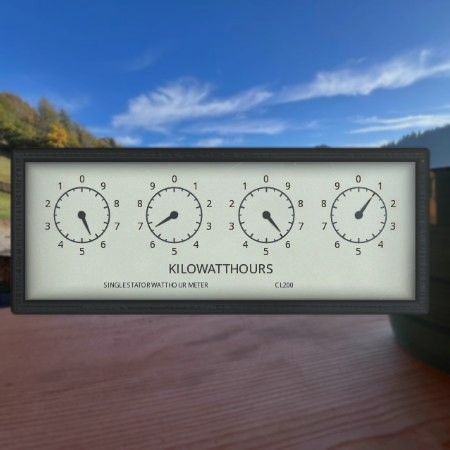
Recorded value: 5661 kWh
